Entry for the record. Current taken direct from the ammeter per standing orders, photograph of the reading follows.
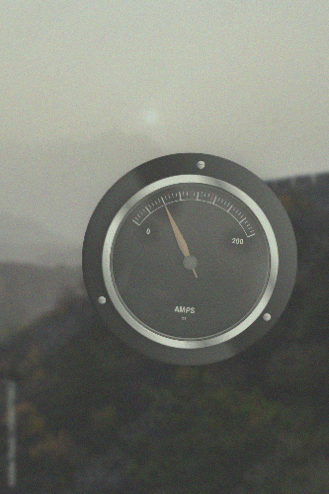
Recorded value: 50 A
